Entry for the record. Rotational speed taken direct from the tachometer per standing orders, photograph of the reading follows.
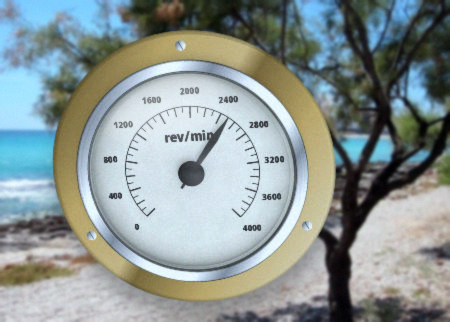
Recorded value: 2500 rpm
